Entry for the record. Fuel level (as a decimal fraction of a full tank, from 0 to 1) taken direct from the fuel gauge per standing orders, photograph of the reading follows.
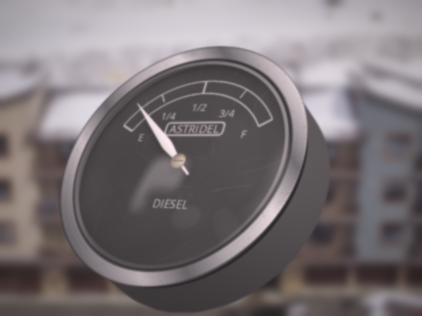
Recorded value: 0.125
